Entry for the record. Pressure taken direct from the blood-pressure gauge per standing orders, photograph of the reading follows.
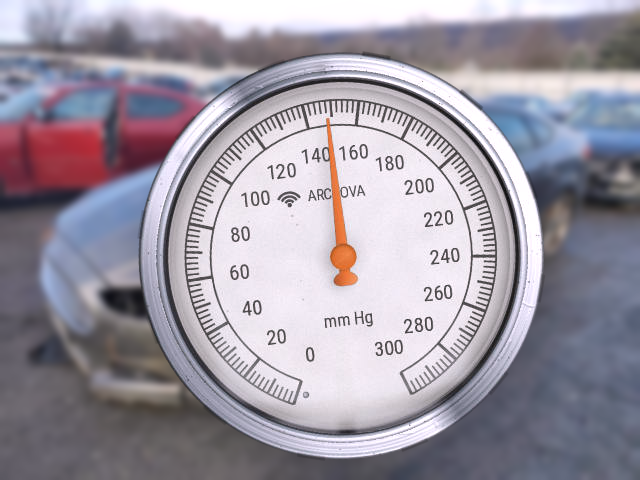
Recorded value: 148 mmHg
